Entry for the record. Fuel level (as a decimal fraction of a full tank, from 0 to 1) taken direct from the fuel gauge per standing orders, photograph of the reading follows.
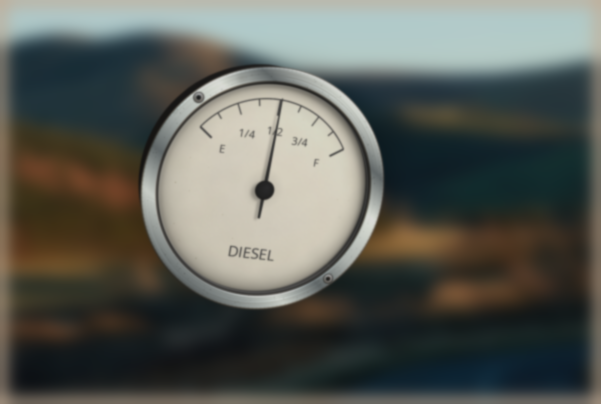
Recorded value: 0.5
